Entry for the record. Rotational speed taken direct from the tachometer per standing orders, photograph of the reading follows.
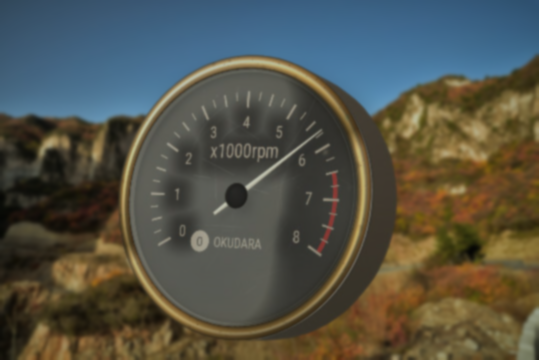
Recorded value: 5750 rpm
